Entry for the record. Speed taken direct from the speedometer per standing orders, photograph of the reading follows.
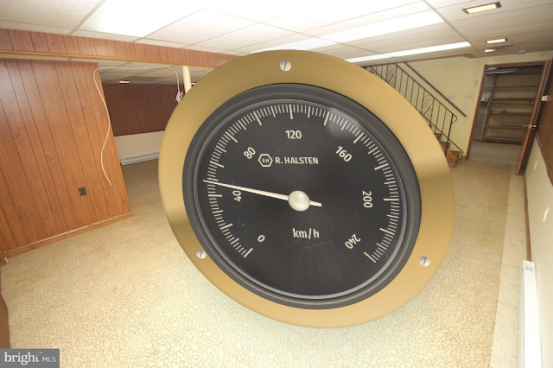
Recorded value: 50 km/h
